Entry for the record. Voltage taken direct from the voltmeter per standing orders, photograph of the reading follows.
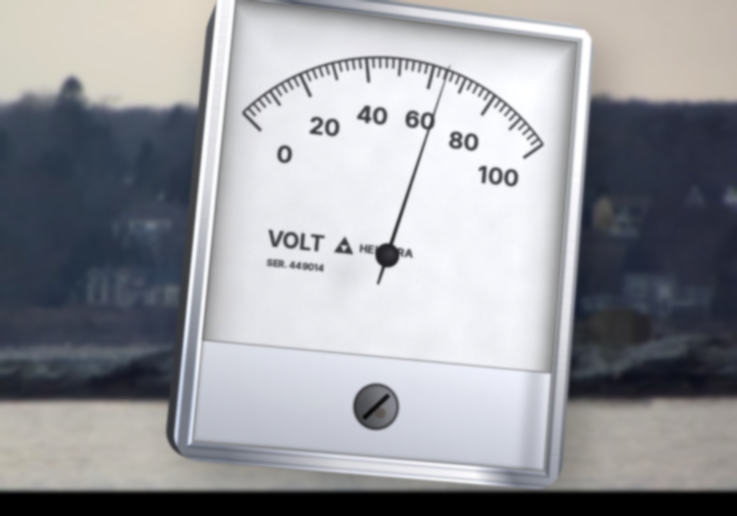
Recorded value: 64 V
